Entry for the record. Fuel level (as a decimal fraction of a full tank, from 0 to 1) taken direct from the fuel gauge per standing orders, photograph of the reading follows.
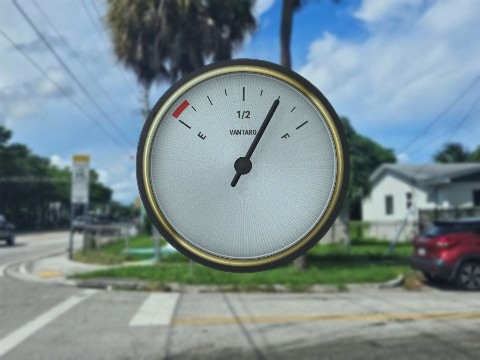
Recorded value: 0.75
